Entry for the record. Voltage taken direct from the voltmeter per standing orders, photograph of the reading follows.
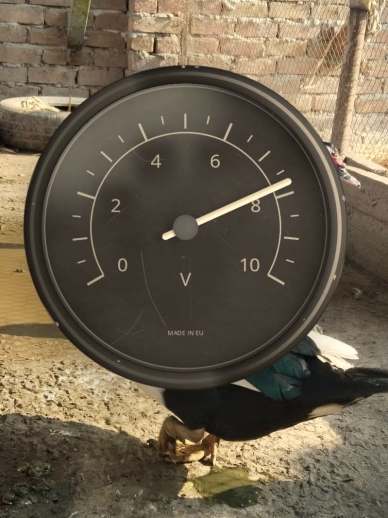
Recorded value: 7.75 V
